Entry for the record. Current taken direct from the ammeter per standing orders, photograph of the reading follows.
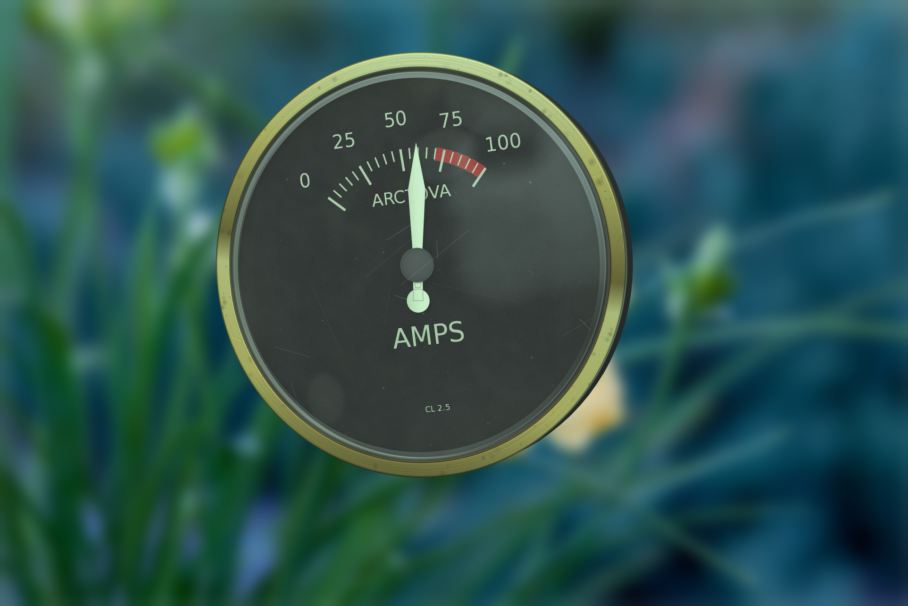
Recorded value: 60 A
